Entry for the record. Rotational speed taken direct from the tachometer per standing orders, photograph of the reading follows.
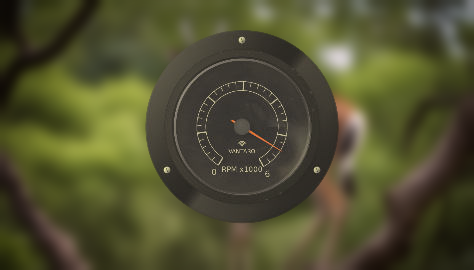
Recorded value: 5400 rpm
